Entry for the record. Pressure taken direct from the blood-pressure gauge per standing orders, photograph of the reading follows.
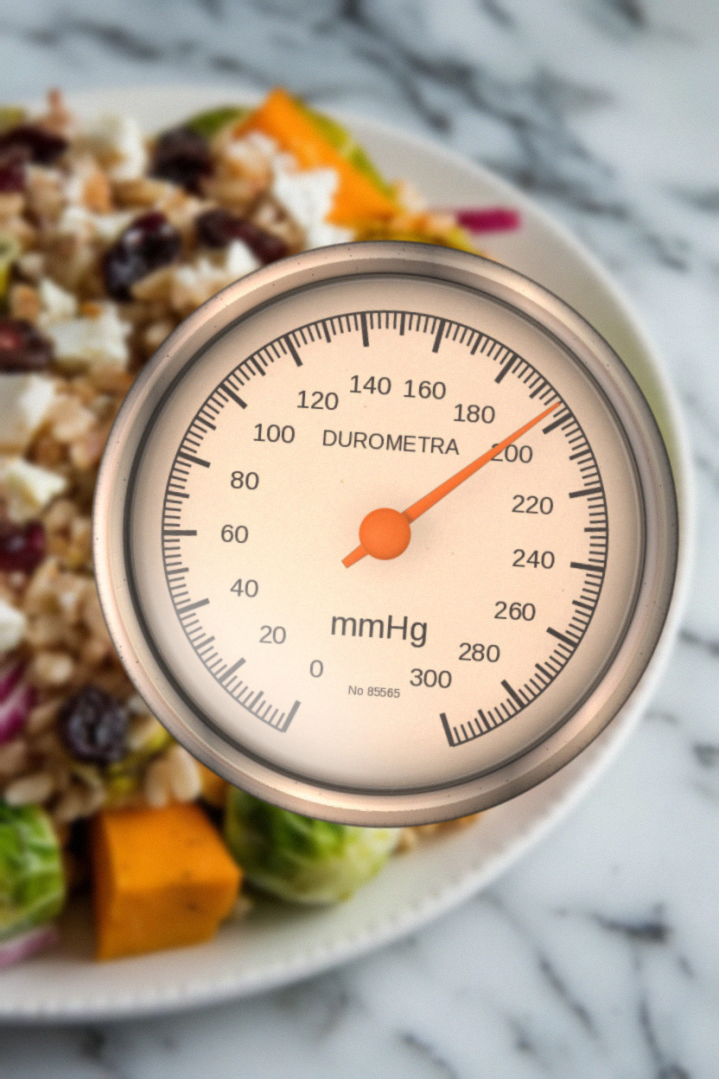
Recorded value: 196 mmHg
